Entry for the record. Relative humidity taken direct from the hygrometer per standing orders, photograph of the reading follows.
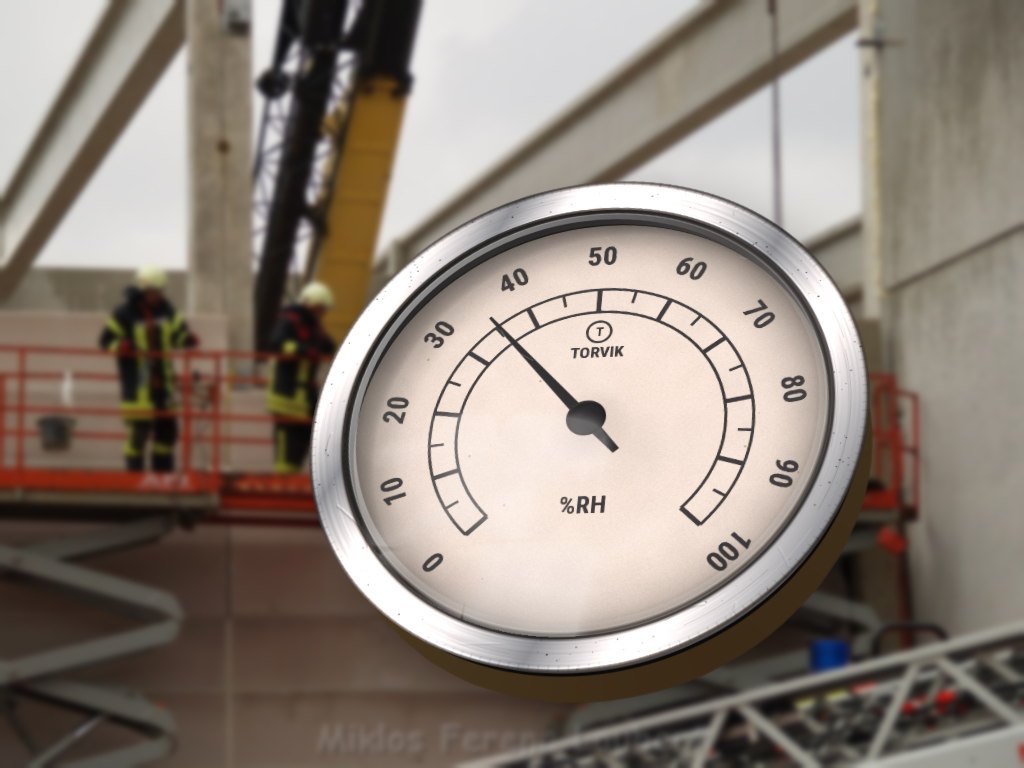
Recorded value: 35 %
